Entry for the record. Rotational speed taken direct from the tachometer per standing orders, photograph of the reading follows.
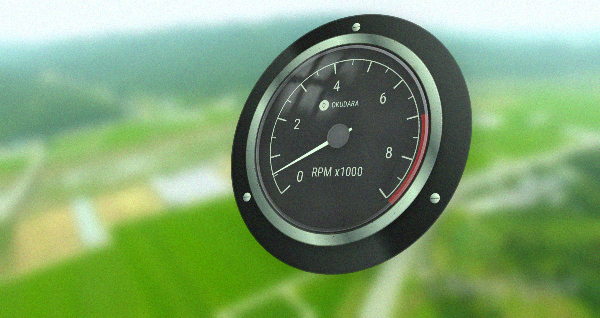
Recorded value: 500 rpm
